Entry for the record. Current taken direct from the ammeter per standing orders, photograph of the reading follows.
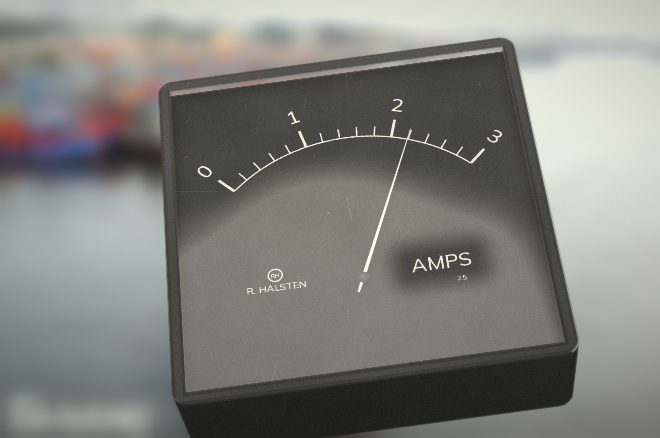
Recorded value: 2.2 A
